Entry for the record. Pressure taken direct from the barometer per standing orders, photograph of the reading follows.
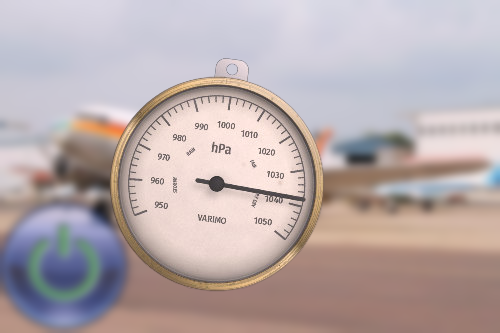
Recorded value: 1038 hPa
